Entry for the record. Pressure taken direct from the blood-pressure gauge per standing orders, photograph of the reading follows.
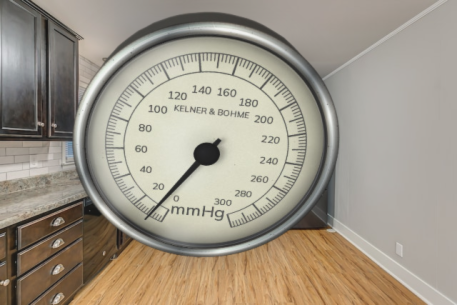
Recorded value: 10 mmHg
